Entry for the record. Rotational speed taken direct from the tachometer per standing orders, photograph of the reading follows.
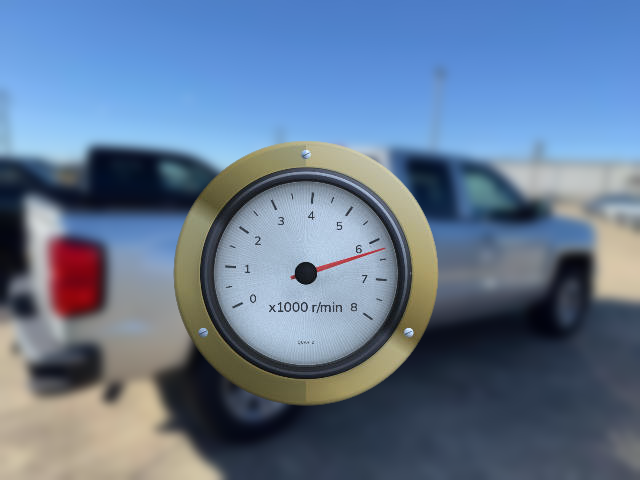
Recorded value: 6250 rpm
